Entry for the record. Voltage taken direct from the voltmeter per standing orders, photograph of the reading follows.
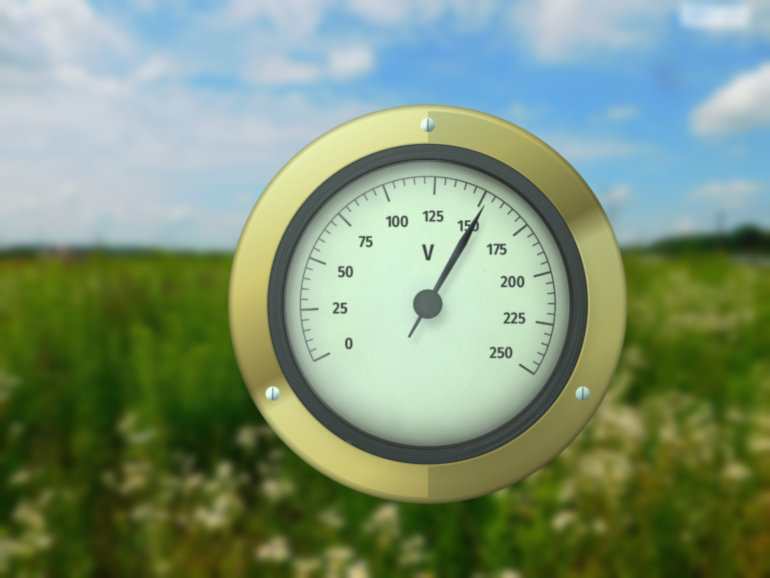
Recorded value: 152.5 V
